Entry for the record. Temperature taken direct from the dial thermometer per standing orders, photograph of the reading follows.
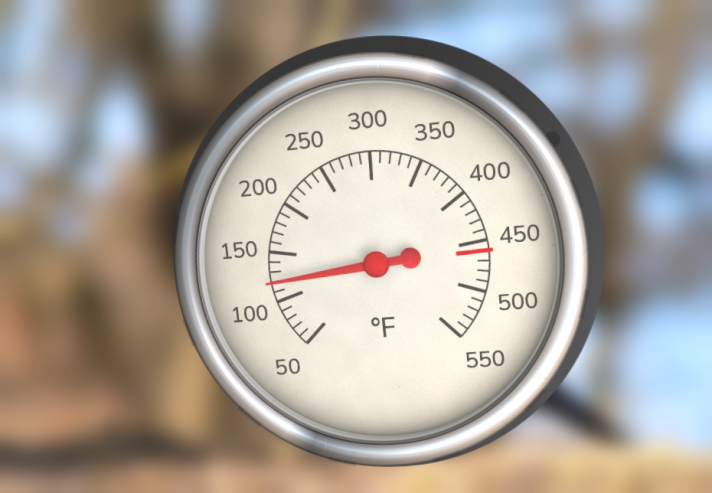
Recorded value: 120 °F
